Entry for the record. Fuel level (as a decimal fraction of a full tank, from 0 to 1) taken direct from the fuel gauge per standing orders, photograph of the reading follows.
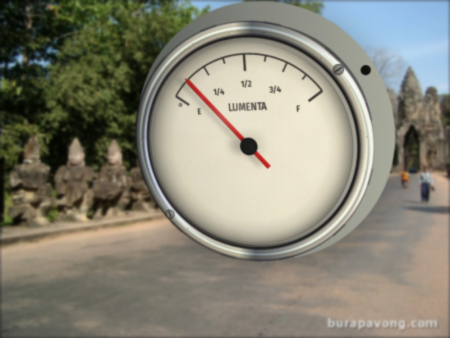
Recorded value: 0.125
